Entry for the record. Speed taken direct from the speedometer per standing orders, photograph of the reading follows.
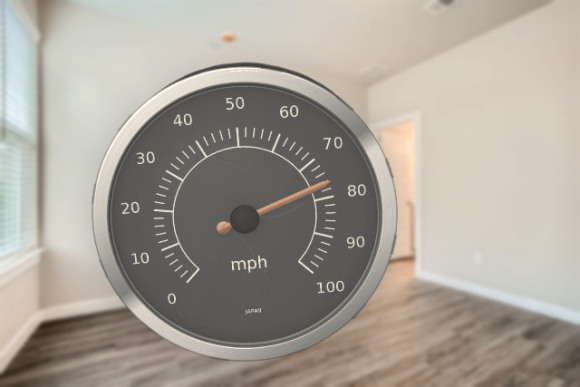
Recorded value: 76 mph
